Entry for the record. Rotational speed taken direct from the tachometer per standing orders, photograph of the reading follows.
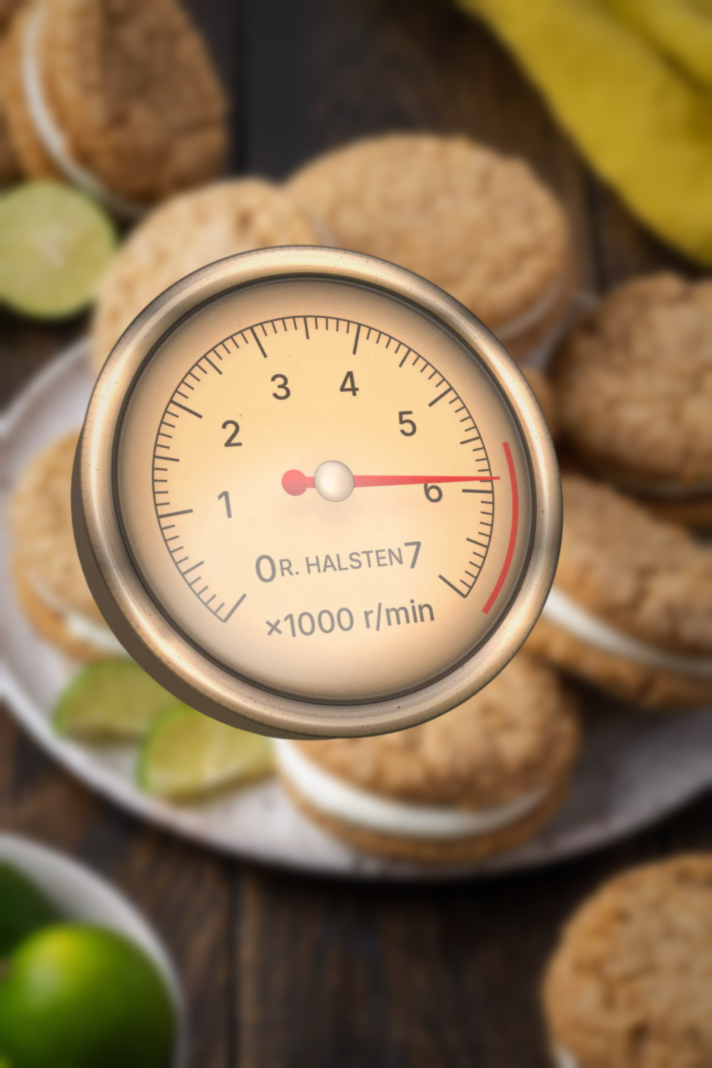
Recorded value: 5900 rpm
